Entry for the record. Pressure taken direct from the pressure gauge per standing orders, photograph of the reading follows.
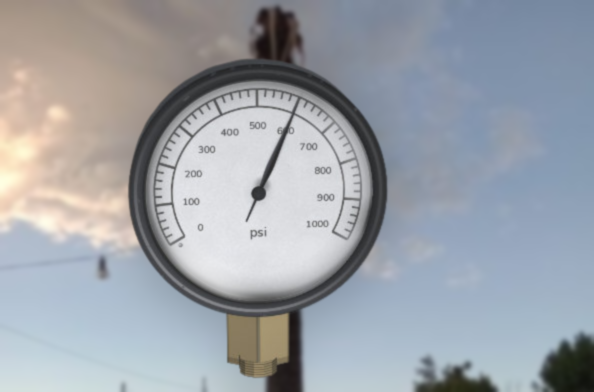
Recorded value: 600 psi
